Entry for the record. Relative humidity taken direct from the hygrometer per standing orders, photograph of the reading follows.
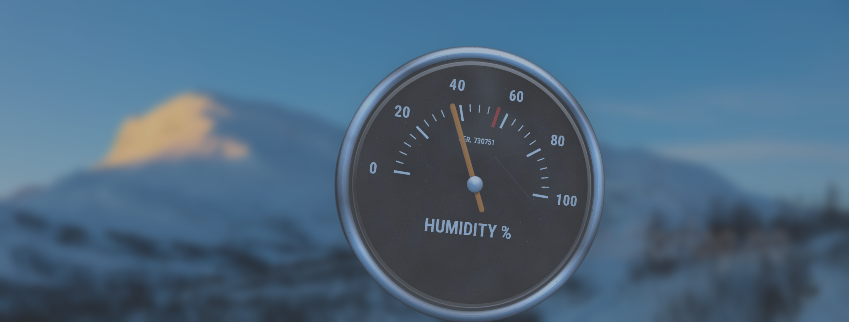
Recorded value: 36 %
